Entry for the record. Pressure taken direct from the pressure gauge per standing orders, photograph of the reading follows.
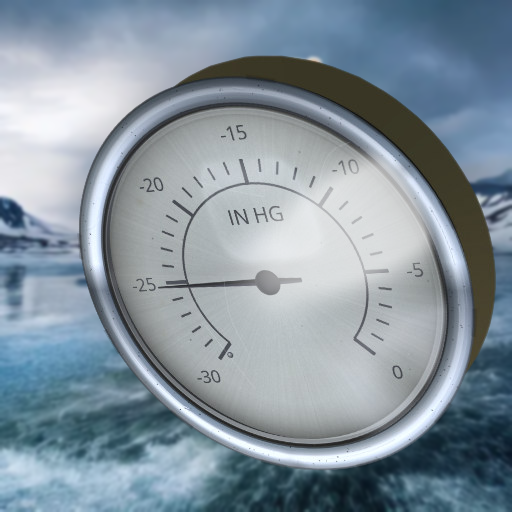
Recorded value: -25 inHg
